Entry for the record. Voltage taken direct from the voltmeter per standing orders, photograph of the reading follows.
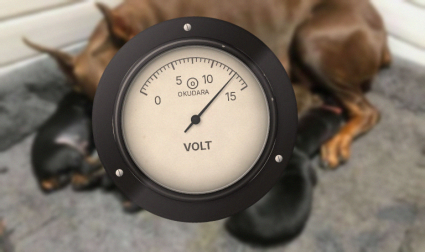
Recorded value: 13 V
